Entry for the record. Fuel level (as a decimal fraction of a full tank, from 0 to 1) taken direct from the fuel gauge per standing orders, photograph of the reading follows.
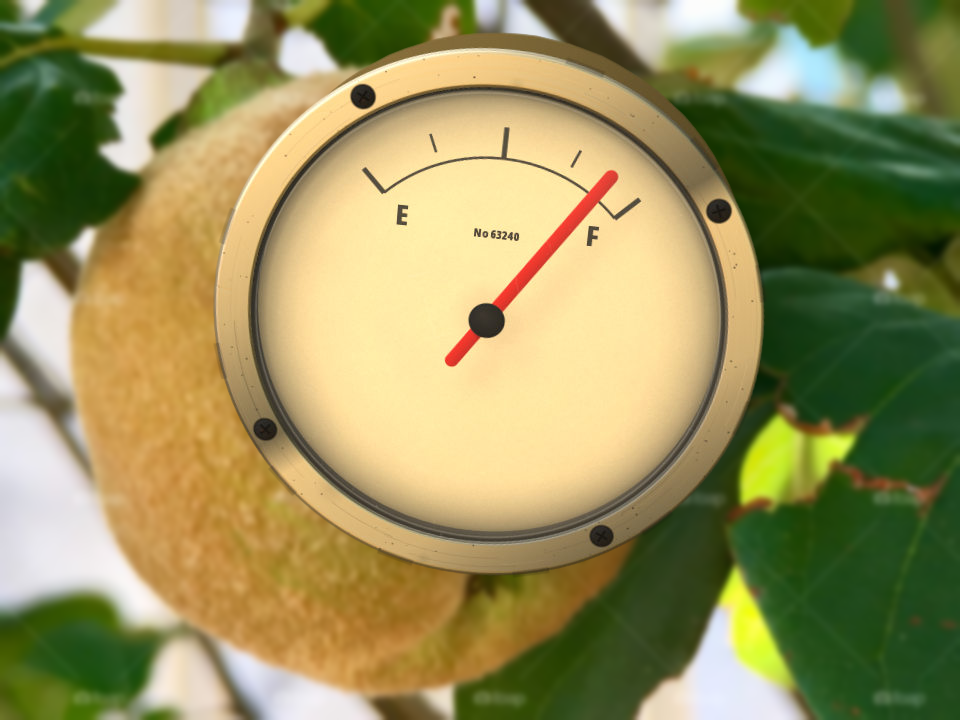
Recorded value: 0.875
